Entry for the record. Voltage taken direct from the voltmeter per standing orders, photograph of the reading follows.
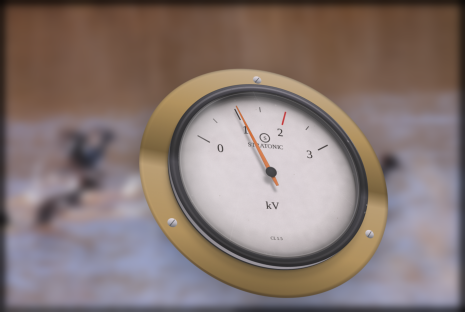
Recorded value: 1 kV
